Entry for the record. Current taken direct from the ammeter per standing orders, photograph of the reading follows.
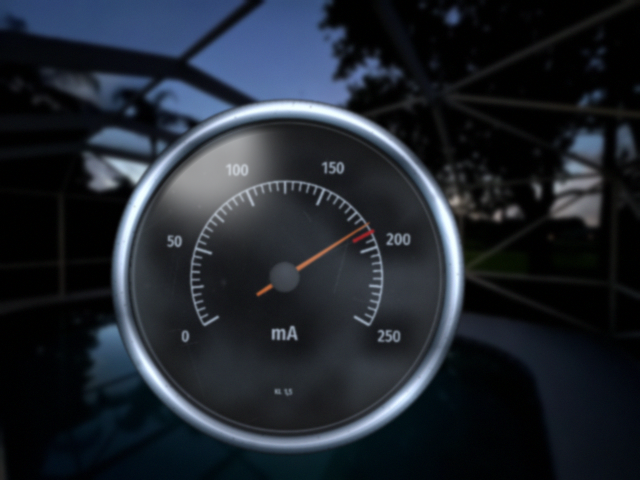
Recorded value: 185 mA
